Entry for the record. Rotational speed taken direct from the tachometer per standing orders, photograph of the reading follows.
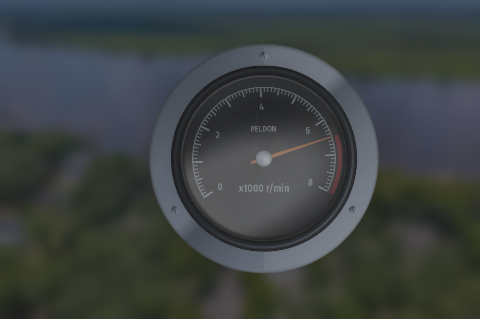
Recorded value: 6500 rpm
